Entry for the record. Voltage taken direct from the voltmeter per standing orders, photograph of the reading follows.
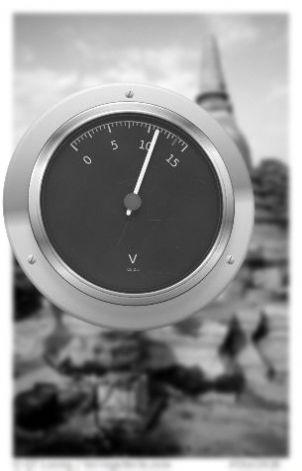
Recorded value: 11 V
